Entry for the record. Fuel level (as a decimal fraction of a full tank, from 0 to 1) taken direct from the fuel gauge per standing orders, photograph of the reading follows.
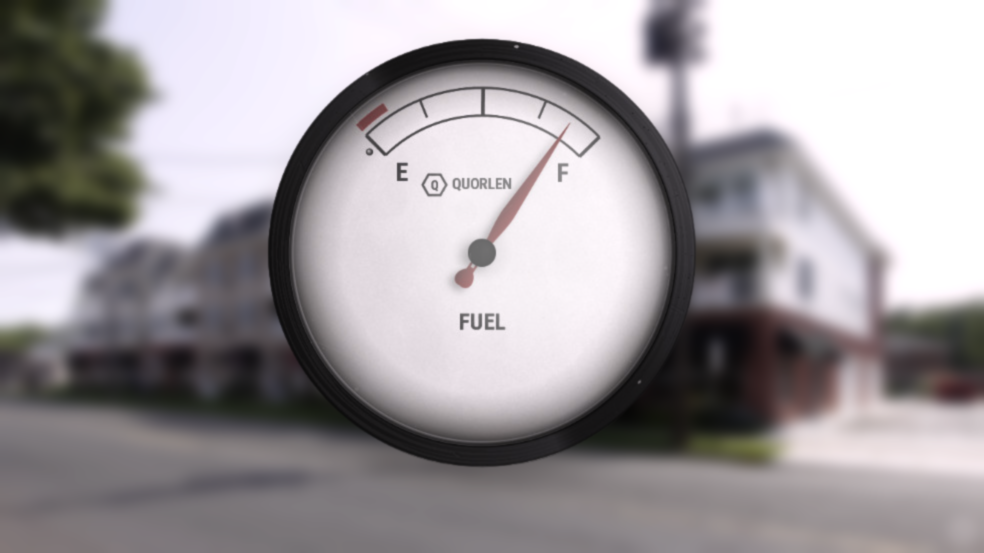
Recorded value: 0.875
